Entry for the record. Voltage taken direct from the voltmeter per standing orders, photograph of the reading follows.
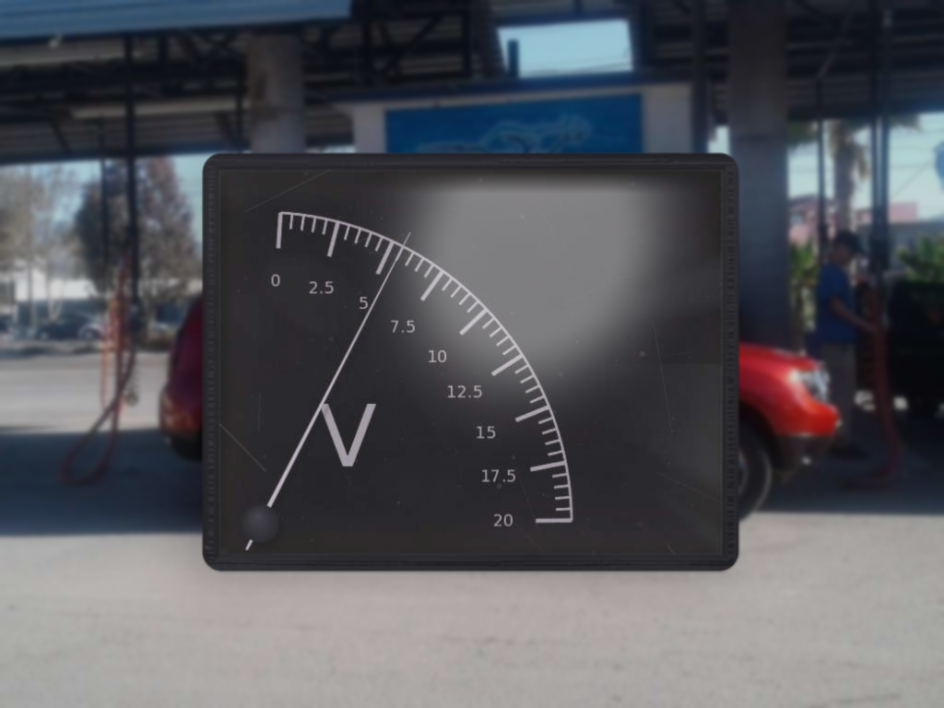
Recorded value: 5.5 V
